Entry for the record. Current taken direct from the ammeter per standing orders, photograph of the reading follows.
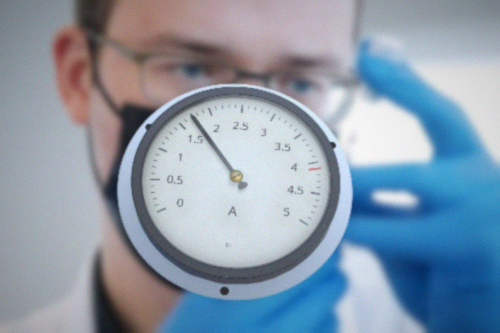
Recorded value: 1.7 A
